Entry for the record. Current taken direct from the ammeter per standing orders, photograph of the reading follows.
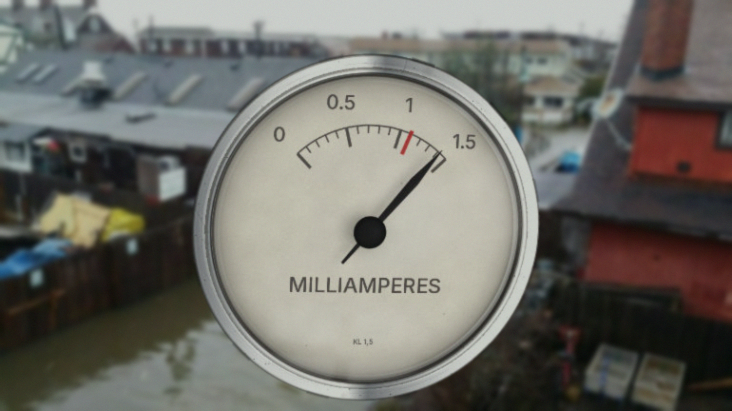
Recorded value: 1.4 mA
